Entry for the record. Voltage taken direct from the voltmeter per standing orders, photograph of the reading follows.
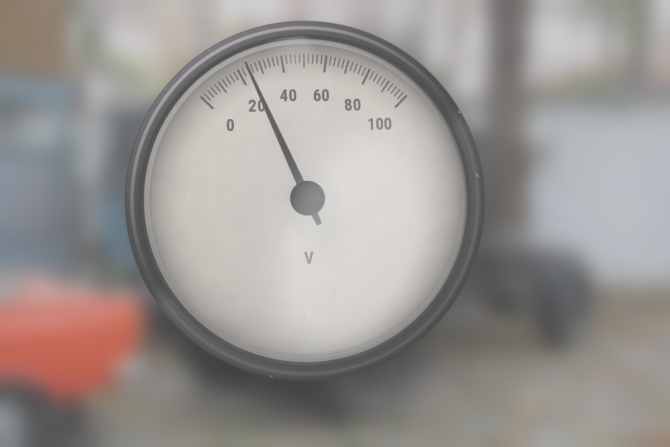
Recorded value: 24 V
